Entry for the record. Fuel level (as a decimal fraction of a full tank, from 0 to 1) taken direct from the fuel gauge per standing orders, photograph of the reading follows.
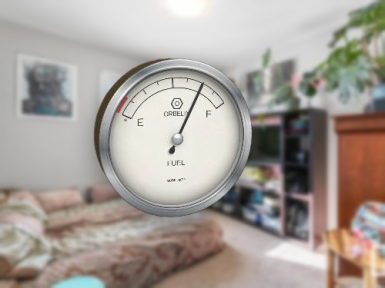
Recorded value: 0.75
